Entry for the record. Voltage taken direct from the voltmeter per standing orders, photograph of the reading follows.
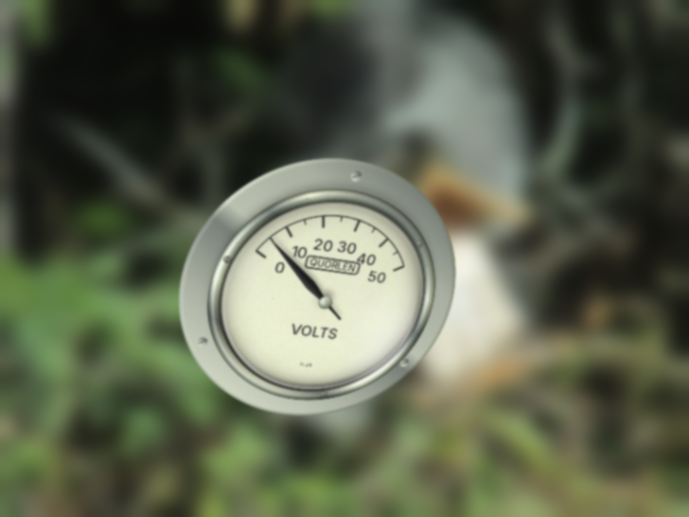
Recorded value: 5 V
